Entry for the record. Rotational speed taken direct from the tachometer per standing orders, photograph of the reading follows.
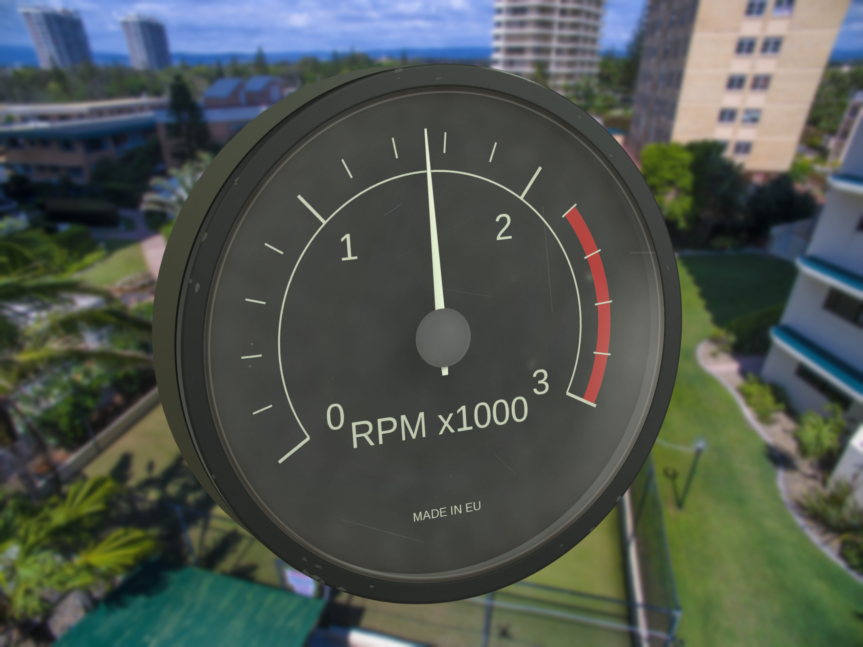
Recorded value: 1500 rpm
